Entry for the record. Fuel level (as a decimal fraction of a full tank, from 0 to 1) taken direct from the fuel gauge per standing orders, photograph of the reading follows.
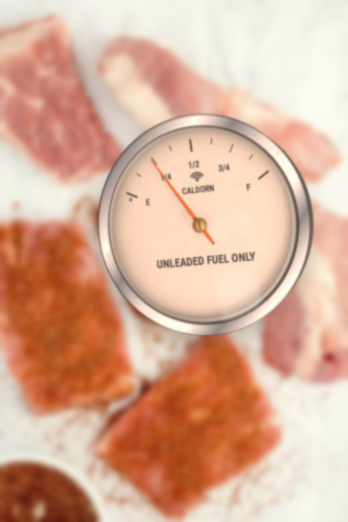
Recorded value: 0.25
